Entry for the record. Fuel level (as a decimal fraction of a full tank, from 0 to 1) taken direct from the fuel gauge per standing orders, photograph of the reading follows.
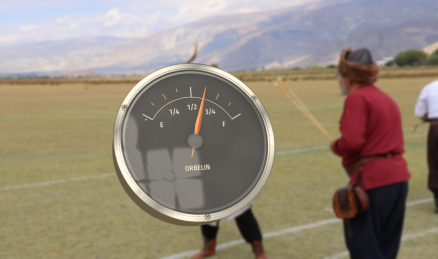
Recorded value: 0.625
